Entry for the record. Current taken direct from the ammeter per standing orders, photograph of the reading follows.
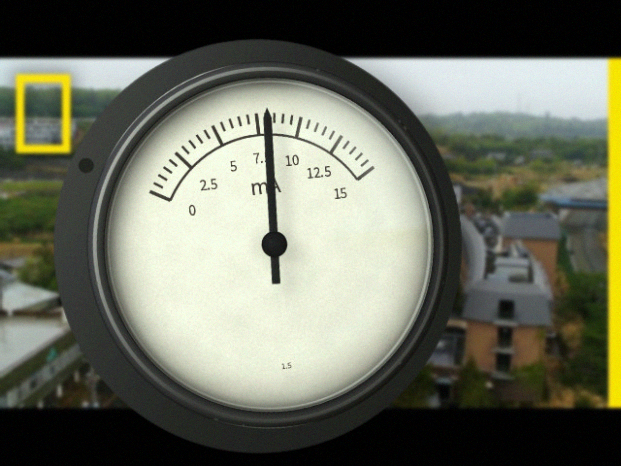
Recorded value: 8 mA
